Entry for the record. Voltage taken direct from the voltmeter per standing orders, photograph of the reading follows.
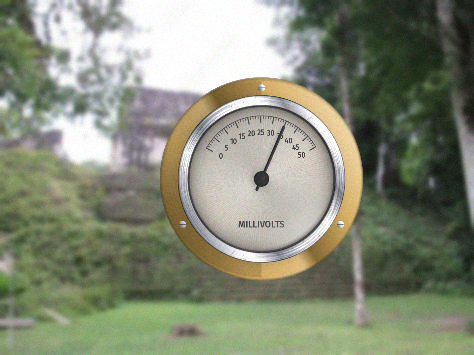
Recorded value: 35 mV
